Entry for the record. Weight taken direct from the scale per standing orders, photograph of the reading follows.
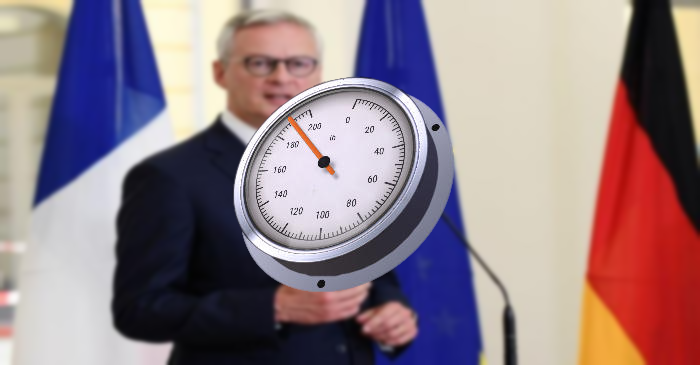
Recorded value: 190 lb
